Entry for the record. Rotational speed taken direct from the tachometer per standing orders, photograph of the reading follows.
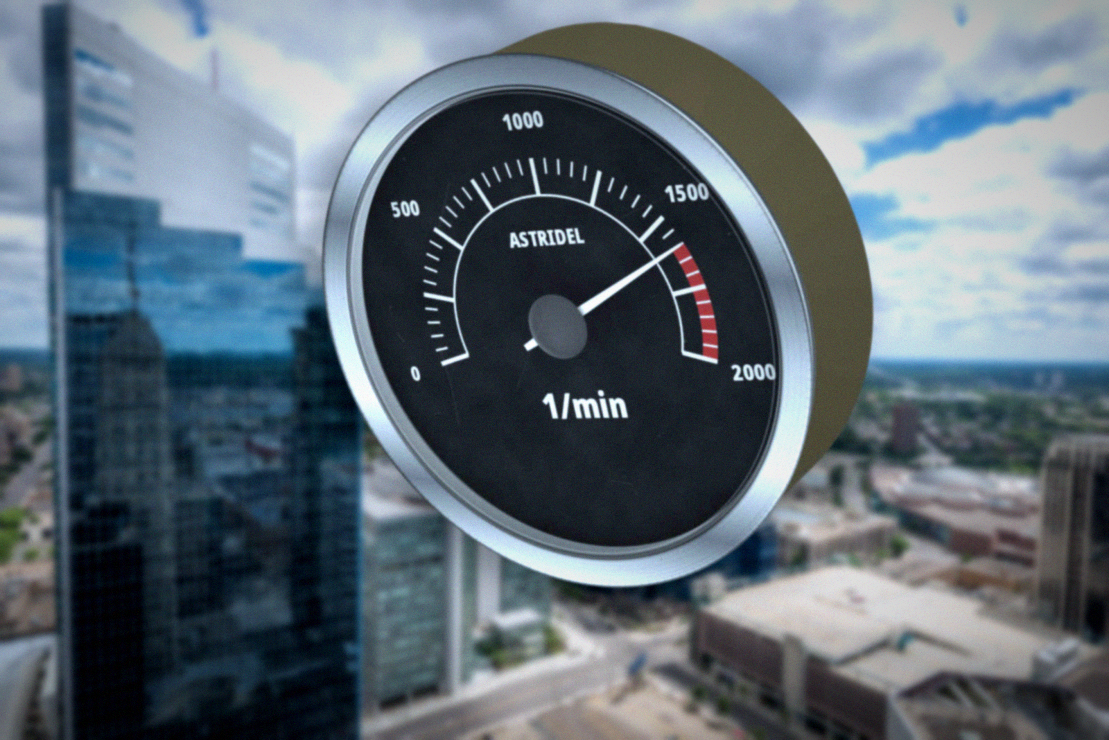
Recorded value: 1600 rpm
